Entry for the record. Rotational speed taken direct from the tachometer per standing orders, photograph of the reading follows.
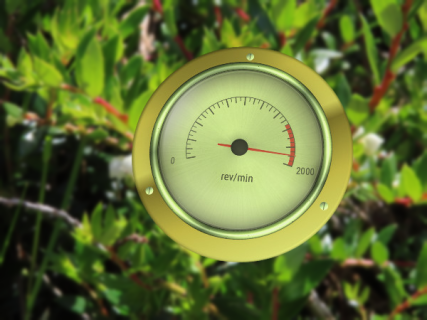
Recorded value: 1900 rpm
